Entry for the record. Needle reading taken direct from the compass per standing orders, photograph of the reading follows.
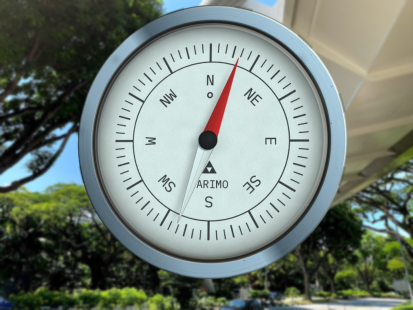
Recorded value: 20 °
